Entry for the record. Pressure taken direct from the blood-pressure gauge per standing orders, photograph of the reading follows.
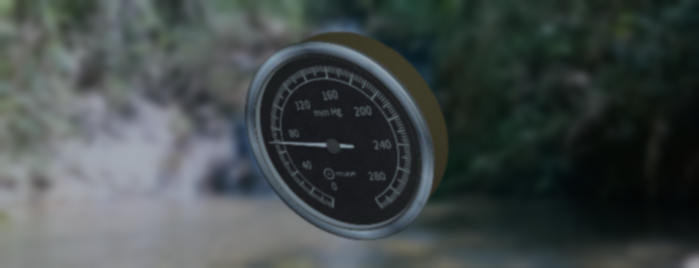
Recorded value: 70 mmHg
